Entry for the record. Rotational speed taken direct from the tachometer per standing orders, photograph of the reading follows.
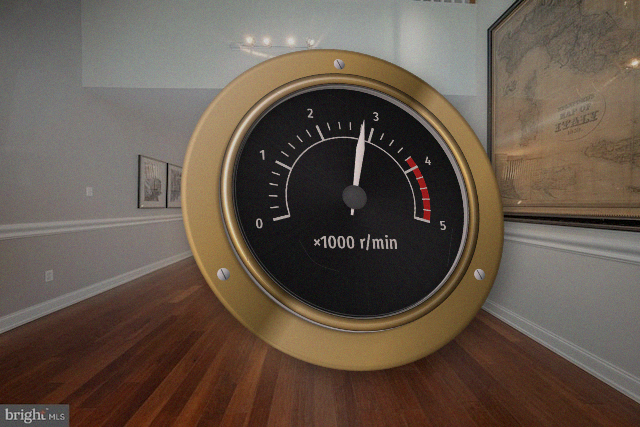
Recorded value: 2800 rpm
